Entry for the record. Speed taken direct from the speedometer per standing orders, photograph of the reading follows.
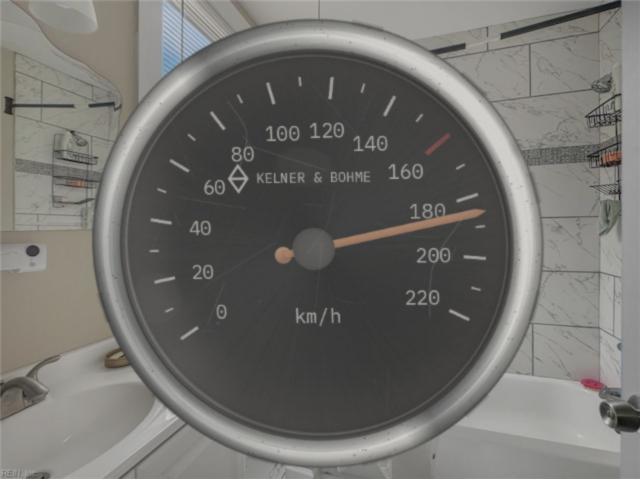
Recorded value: 185 km/h
